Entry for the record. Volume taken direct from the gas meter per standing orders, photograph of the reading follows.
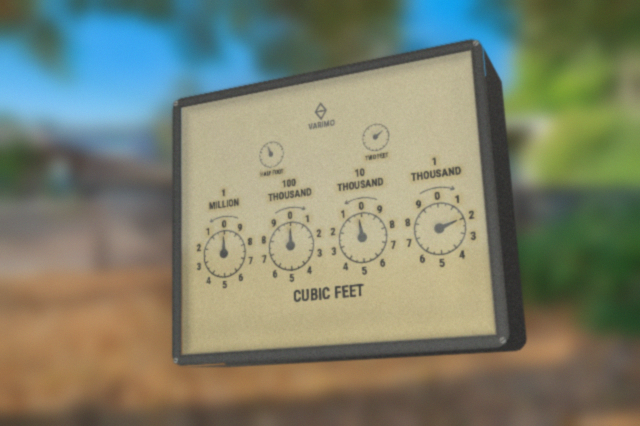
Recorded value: 200 ft³
